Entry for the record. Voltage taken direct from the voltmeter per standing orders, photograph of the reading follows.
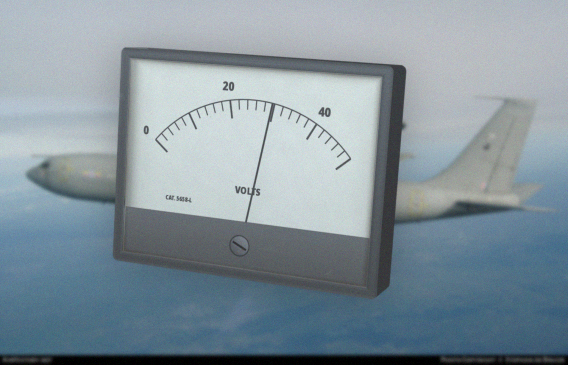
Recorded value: 30 V
